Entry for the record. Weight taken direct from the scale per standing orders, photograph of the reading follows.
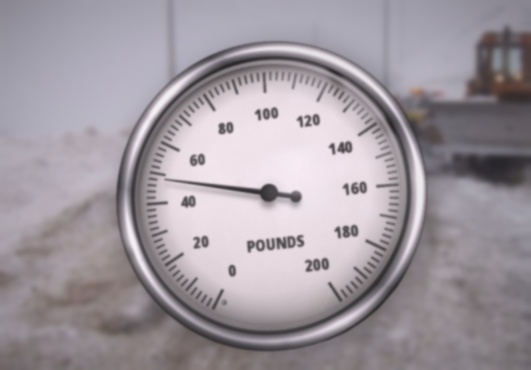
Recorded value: 48 lb
